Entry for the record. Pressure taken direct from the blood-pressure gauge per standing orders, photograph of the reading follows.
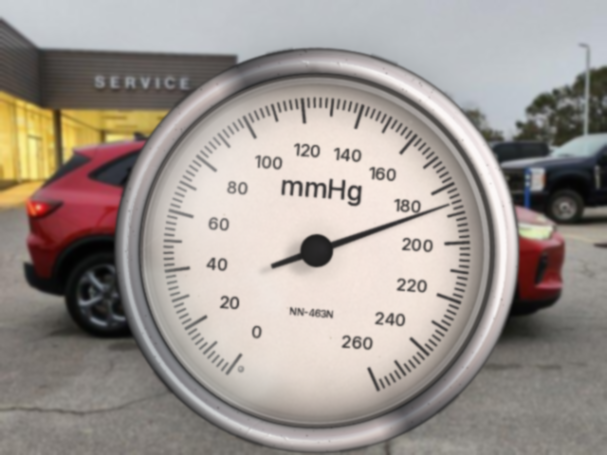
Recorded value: 186 mmHg
